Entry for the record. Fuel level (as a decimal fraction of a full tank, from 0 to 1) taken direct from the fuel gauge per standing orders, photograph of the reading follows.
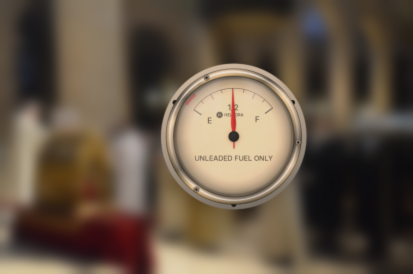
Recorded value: 0.5
